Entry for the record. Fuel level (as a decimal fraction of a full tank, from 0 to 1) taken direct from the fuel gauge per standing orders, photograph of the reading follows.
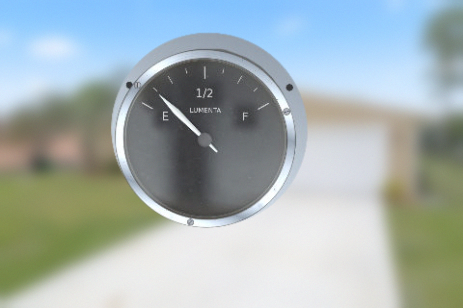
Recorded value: 0.125
